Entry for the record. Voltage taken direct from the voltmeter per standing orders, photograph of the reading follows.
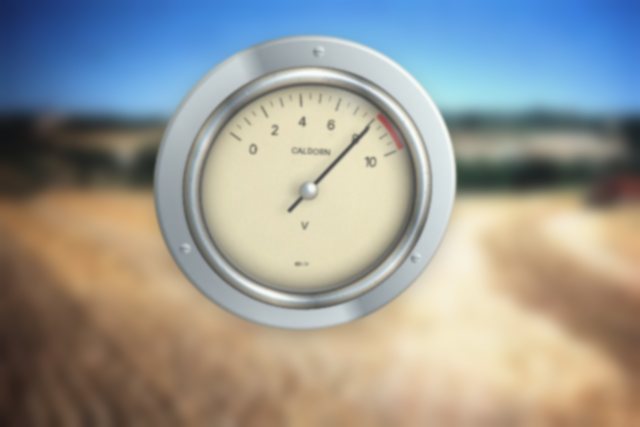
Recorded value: 8 V
